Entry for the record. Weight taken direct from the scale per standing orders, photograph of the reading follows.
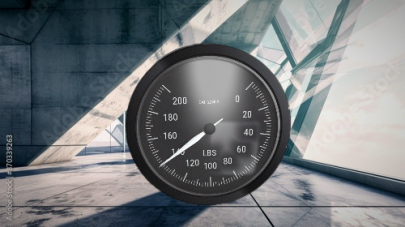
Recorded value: 140 lb
